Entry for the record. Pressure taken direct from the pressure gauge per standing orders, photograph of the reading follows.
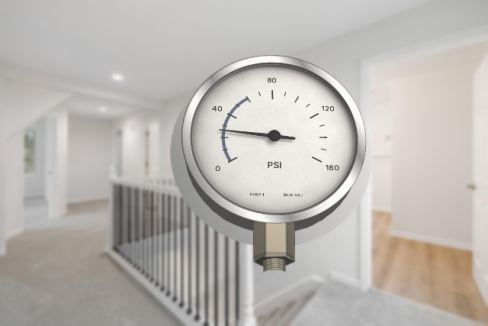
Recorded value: 25 psi
